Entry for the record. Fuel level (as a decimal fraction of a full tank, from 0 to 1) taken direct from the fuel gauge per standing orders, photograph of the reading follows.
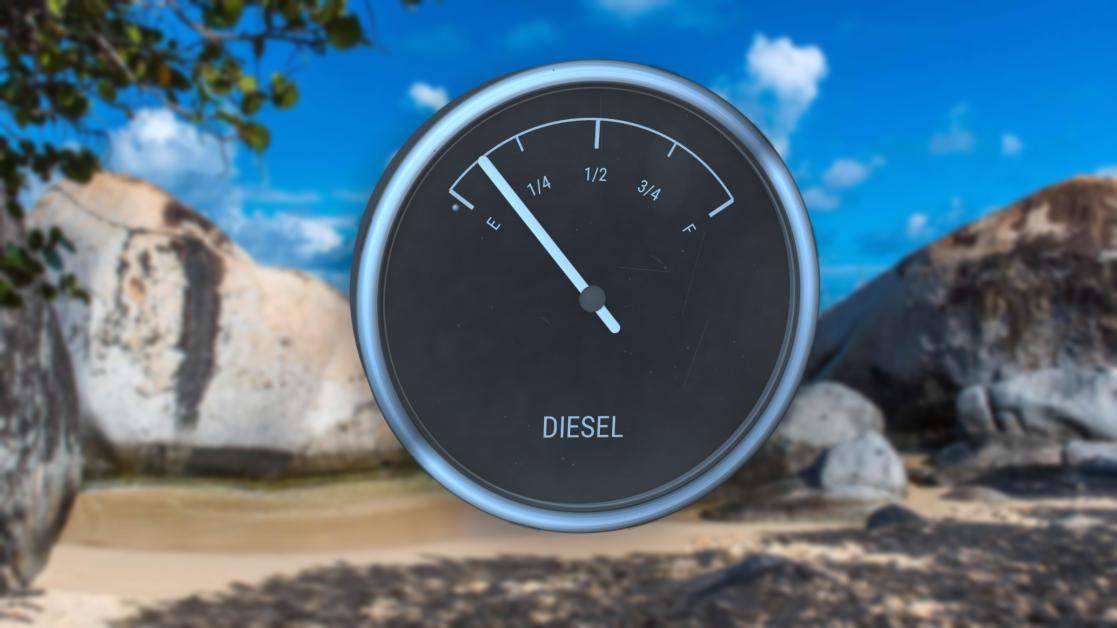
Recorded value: 0.125
